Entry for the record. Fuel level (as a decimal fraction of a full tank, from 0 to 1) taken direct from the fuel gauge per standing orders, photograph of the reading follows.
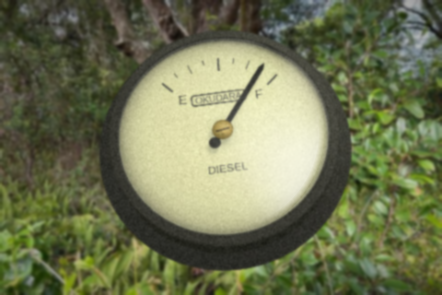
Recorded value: 0.875
